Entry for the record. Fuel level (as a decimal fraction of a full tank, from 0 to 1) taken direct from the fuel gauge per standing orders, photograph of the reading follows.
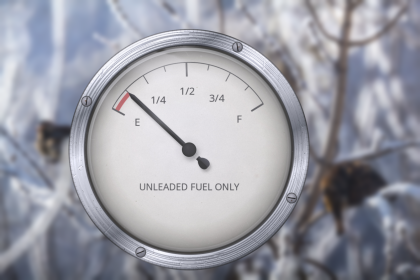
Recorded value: 0.125
